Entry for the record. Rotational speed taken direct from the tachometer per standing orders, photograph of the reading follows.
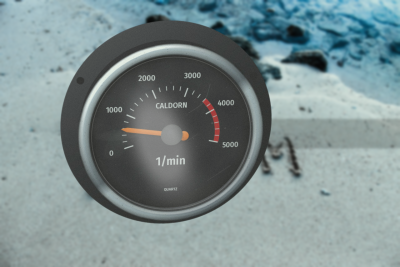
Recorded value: 600 rpm
